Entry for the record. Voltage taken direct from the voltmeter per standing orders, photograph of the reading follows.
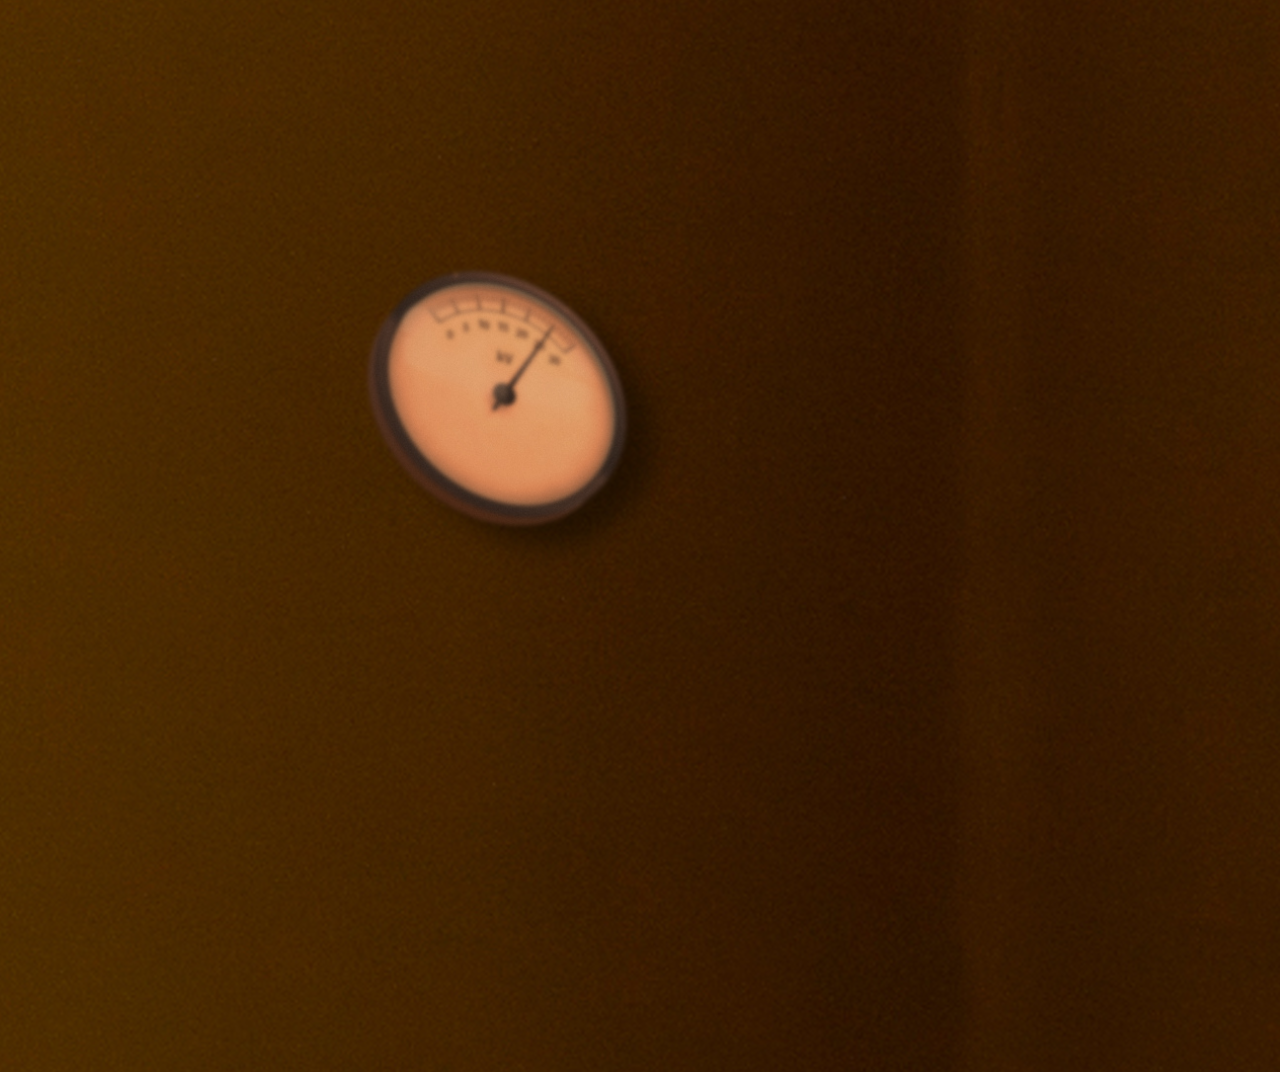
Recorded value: 25 kV
